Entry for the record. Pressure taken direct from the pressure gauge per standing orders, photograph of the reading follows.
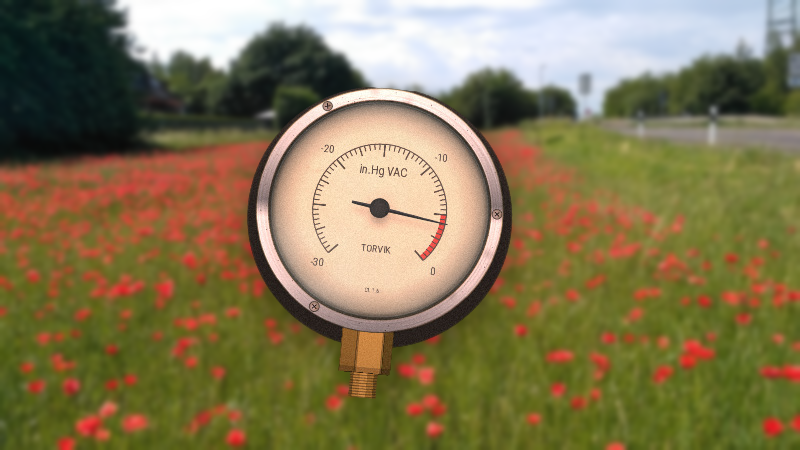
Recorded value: -4 inHg
